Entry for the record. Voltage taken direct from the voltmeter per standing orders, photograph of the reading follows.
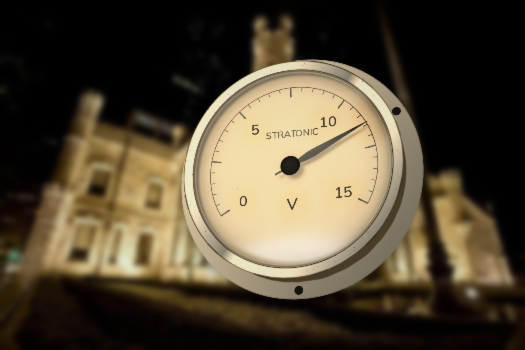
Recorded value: 11.5 V
